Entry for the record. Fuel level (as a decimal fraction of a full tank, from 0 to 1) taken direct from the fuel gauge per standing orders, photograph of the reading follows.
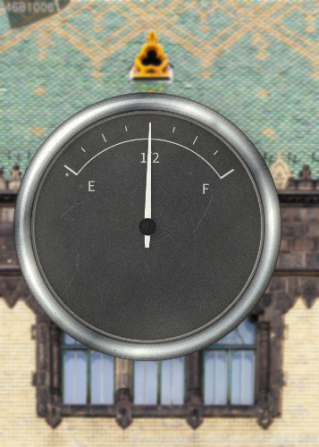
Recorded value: 0.5
